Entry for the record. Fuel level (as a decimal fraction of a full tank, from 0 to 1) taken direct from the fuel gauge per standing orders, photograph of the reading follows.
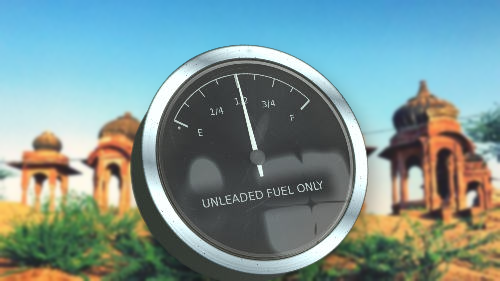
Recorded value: 0.5
